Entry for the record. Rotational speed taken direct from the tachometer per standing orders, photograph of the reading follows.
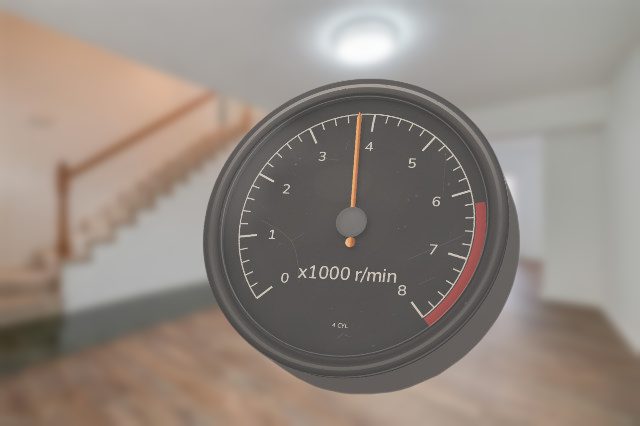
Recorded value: 3800 rpm
